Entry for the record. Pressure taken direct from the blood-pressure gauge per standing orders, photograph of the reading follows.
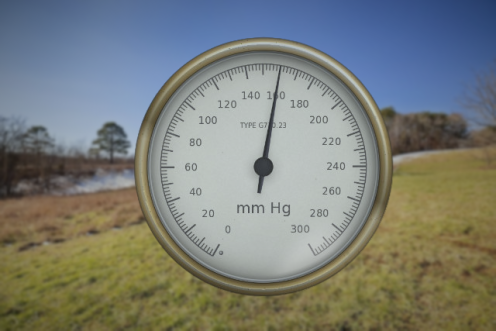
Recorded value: 160 mmHg
